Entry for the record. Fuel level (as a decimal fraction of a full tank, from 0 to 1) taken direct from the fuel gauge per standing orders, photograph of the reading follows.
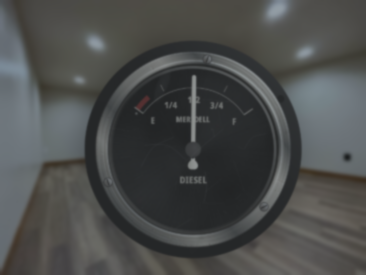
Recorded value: 0.5
